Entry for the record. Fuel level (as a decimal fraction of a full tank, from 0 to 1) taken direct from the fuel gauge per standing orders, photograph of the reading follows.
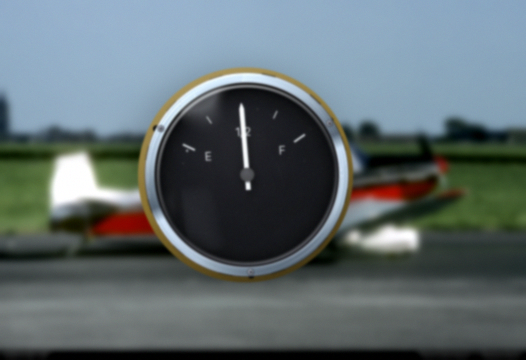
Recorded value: 0.5
